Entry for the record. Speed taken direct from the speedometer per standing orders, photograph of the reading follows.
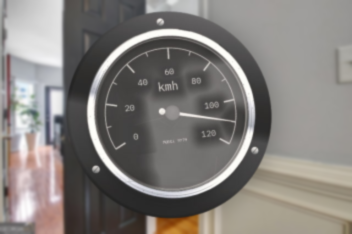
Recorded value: 110 km/h
